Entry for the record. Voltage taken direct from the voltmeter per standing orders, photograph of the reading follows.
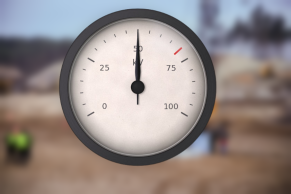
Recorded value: 50 kV
